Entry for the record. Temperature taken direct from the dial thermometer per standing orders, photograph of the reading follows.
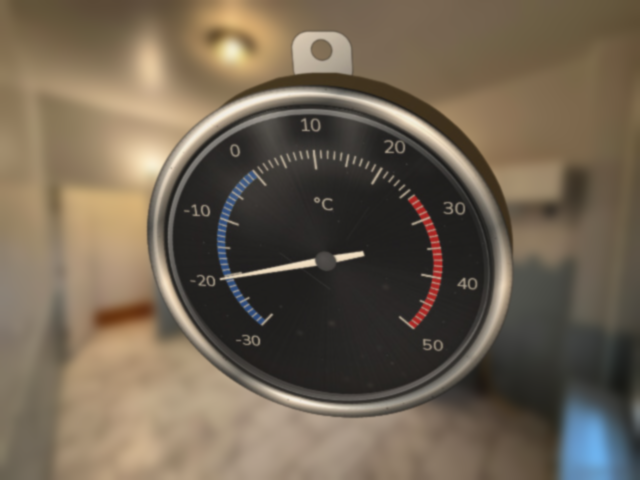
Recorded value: -20 °C
